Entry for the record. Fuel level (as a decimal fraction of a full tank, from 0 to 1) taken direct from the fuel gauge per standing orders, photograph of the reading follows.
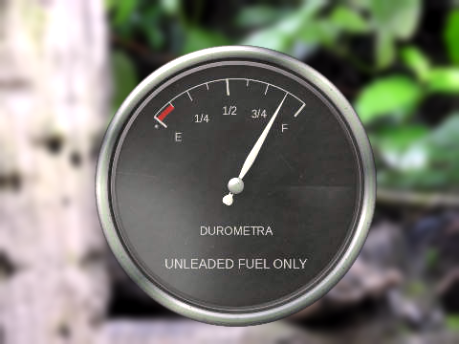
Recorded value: 0.875
